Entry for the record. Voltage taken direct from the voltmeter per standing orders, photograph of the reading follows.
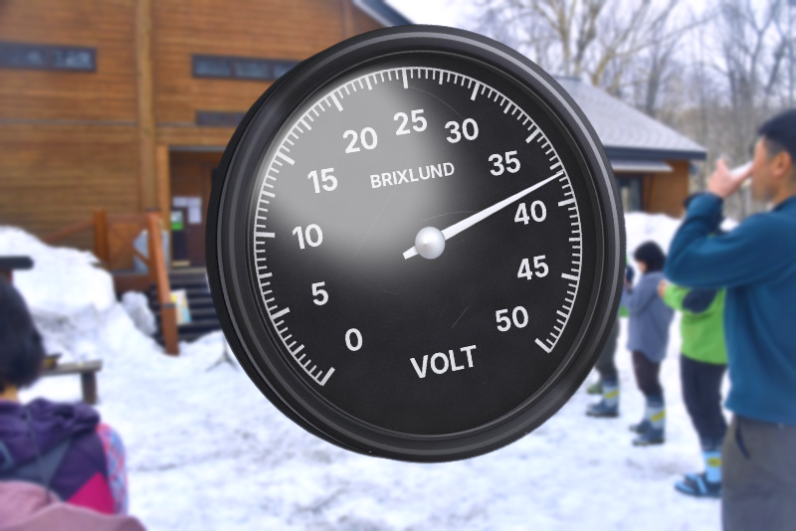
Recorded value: 38 V
